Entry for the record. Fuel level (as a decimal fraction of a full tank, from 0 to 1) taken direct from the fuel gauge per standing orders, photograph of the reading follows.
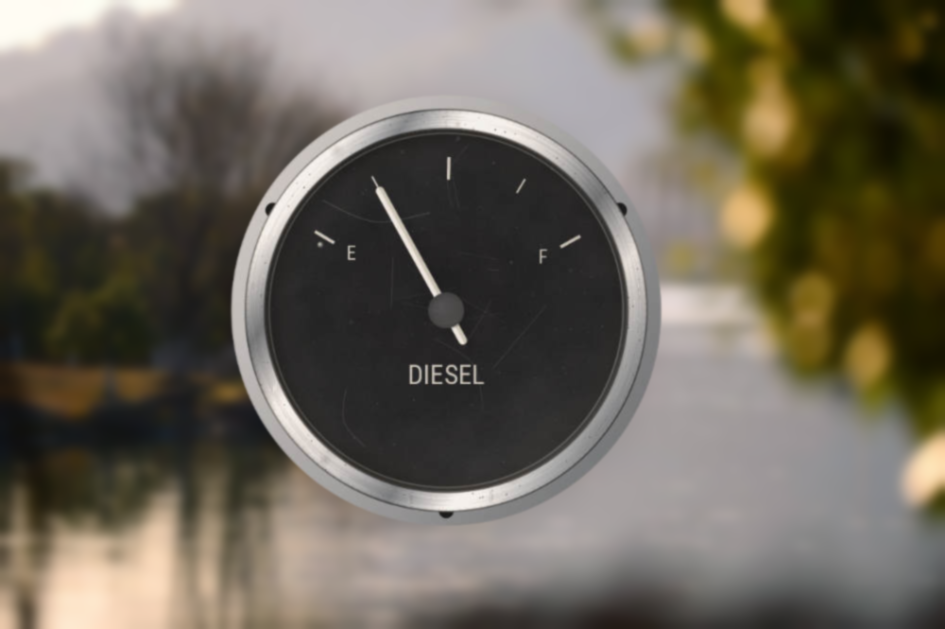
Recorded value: 0.25
